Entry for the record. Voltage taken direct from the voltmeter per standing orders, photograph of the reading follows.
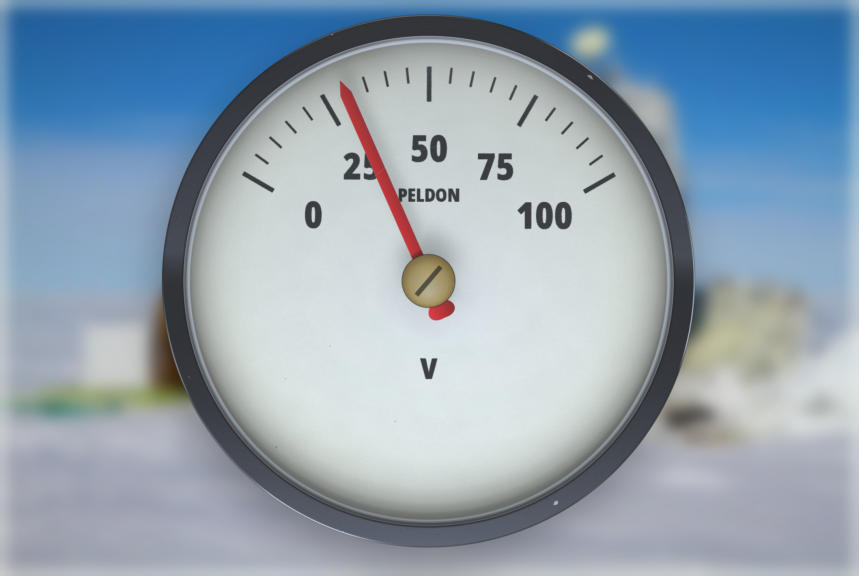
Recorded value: 30 V
